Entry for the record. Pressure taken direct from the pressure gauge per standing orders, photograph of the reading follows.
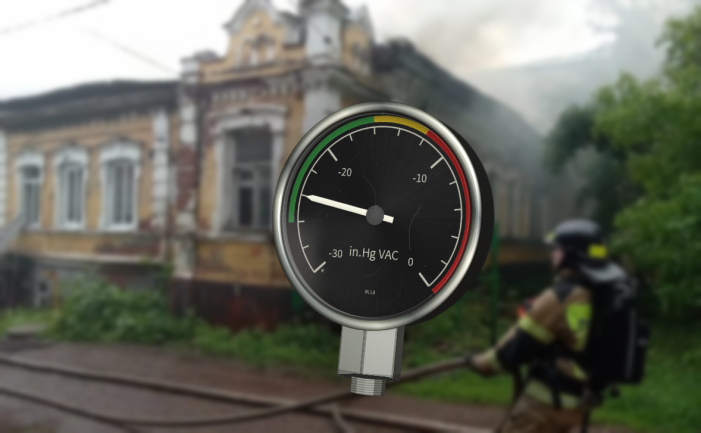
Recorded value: -24 inHg
